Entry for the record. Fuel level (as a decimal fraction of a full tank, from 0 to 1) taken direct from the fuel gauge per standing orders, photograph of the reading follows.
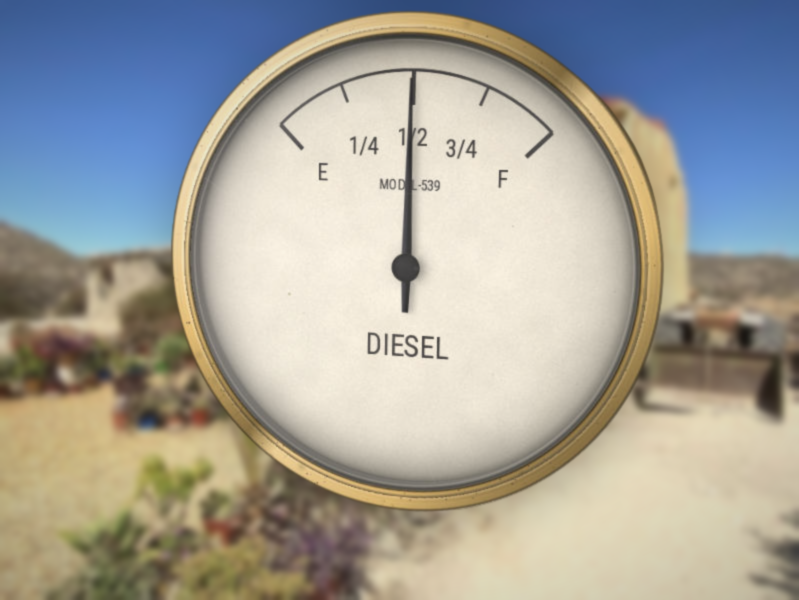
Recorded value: 0.5
